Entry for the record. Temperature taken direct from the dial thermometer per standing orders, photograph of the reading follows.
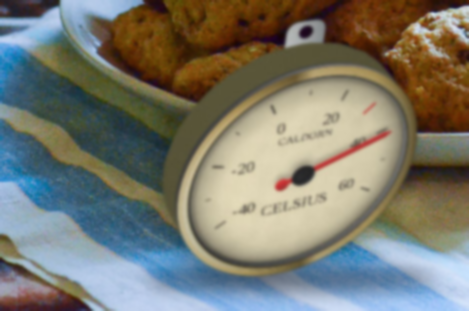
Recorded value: 40 °C
